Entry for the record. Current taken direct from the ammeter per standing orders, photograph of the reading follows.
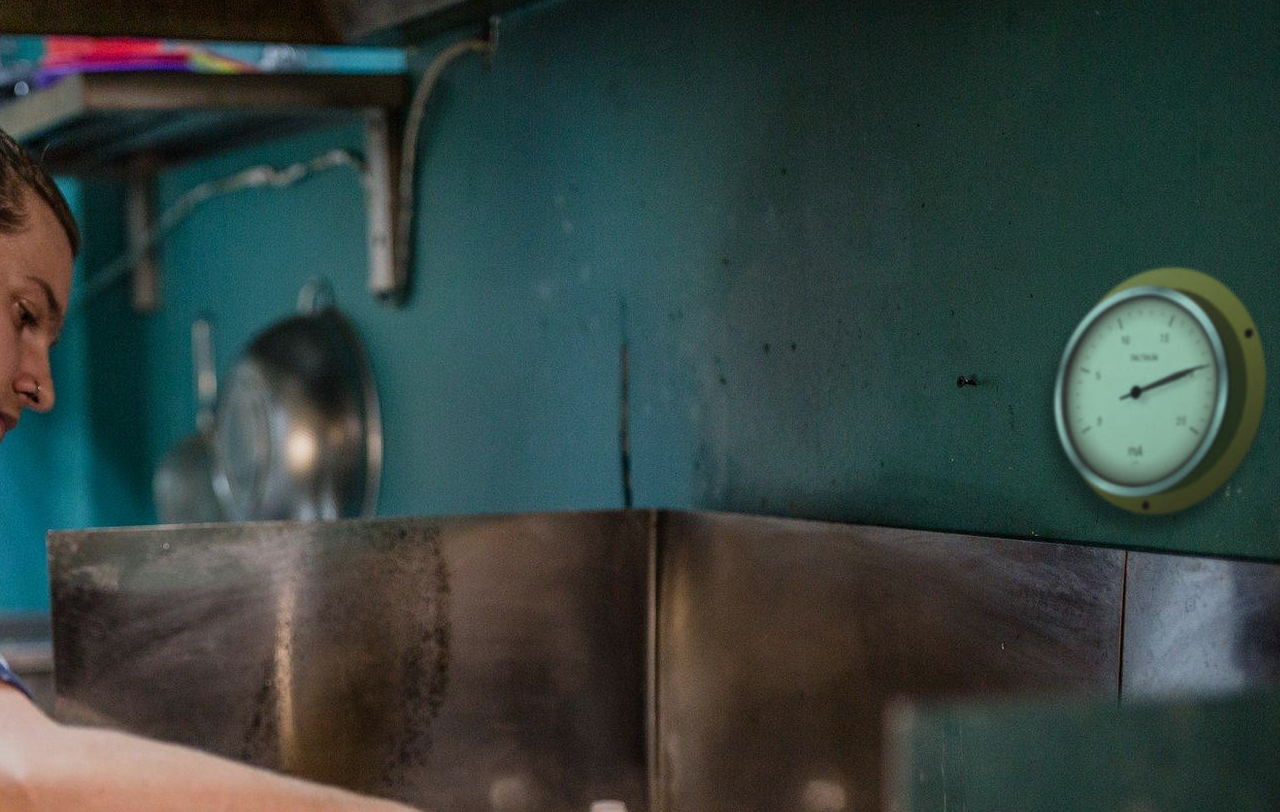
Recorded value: 20 mA
